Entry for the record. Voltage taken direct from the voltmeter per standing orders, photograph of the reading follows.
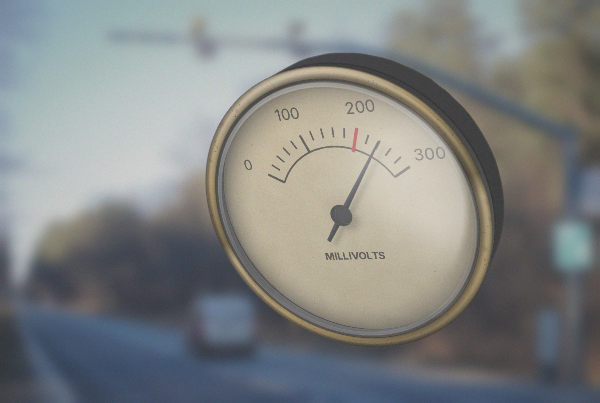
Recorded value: 240 mV
